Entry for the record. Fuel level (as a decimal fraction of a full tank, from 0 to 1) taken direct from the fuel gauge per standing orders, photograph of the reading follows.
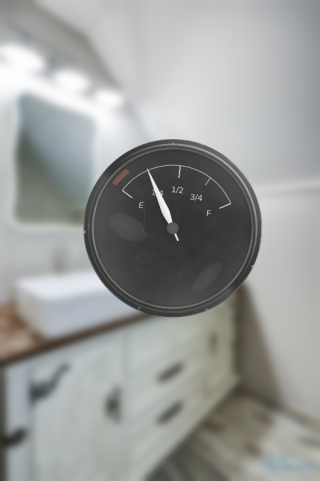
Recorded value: 0.25
